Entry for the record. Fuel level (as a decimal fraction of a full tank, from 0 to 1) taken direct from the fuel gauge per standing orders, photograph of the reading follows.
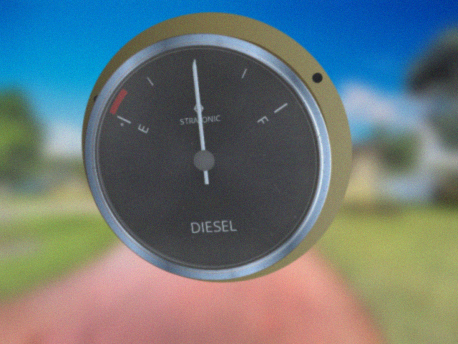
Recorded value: 0.5
